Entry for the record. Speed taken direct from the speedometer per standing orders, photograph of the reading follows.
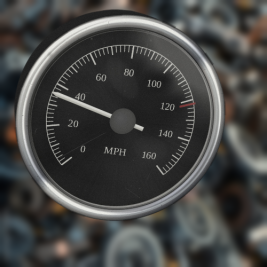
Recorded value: 36 mph
